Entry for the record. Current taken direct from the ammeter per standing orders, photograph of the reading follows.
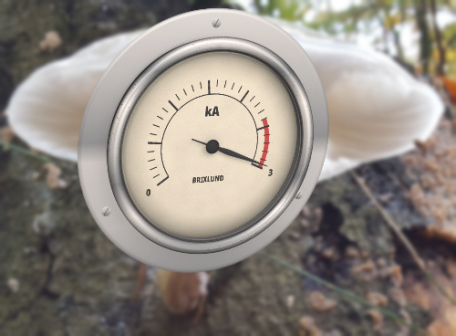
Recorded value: 2.95 kA
